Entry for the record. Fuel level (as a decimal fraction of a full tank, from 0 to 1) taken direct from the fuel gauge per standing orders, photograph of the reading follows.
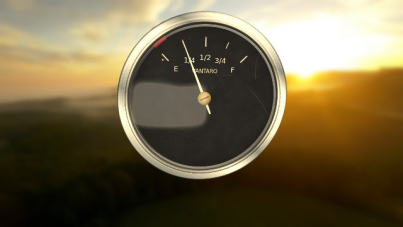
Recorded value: 0.25
